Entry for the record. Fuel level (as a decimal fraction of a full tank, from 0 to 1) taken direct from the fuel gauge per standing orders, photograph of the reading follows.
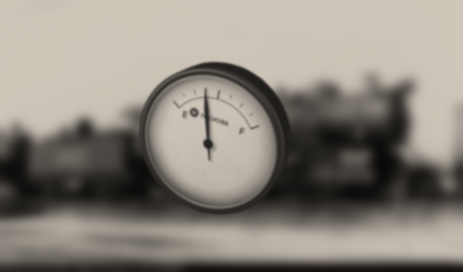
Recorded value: 0.375
